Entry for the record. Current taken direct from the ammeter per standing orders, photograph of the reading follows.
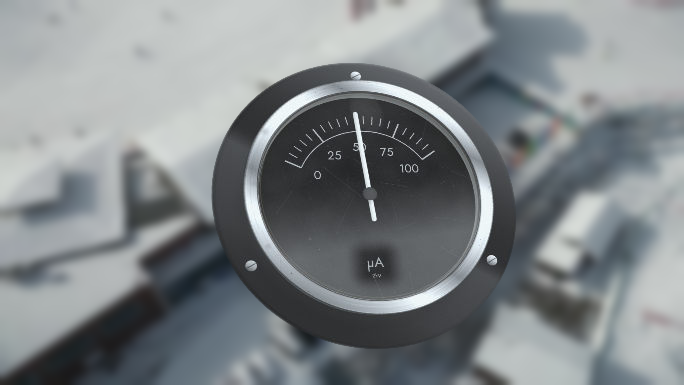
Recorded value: 50 µA
